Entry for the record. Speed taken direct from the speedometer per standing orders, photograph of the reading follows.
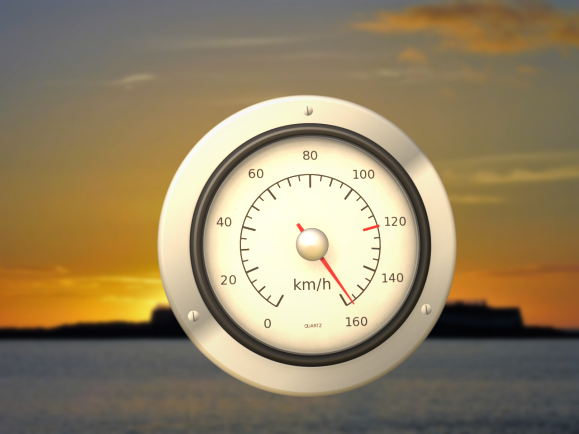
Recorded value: 157.5 km/h
